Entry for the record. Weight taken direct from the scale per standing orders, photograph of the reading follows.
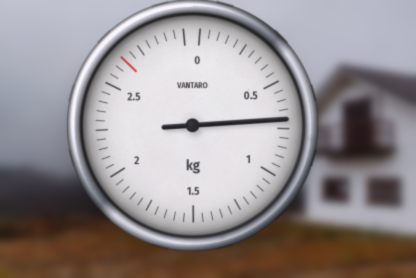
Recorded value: 0.7 kg
